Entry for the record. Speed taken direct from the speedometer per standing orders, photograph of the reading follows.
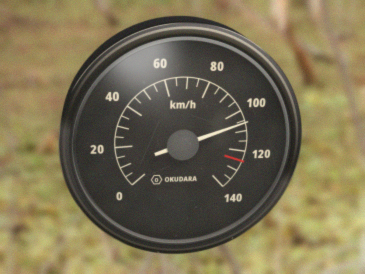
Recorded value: 105 km/h
